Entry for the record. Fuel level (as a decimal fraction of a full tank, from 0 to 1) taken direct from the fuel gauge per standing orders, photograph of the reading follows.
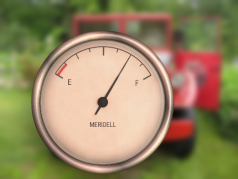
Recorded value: 0.75
